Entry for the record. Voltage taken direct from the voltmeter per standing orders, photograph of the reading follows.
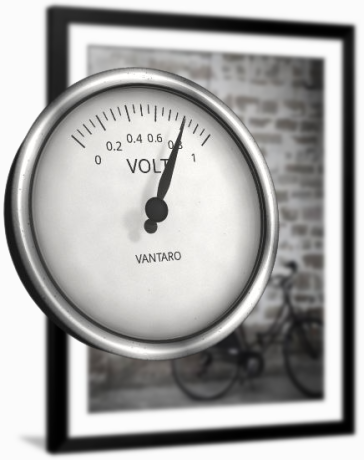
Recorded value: 0.8 V
